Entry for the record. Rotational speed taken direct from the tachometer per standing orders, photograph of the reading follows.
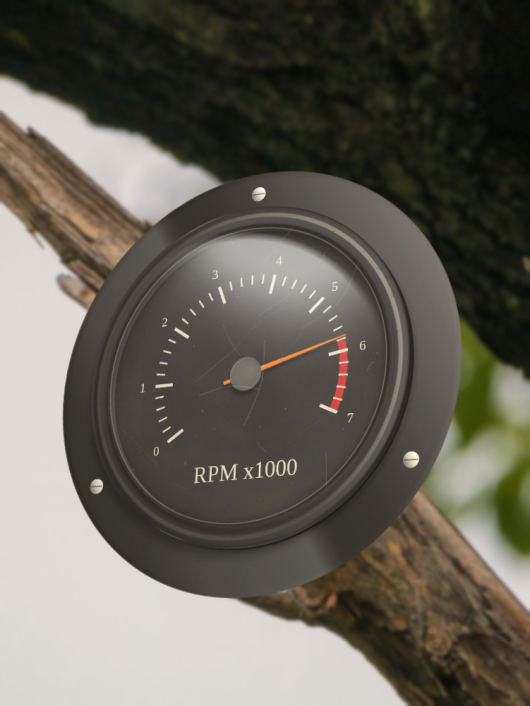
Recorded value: 5800 rpm
